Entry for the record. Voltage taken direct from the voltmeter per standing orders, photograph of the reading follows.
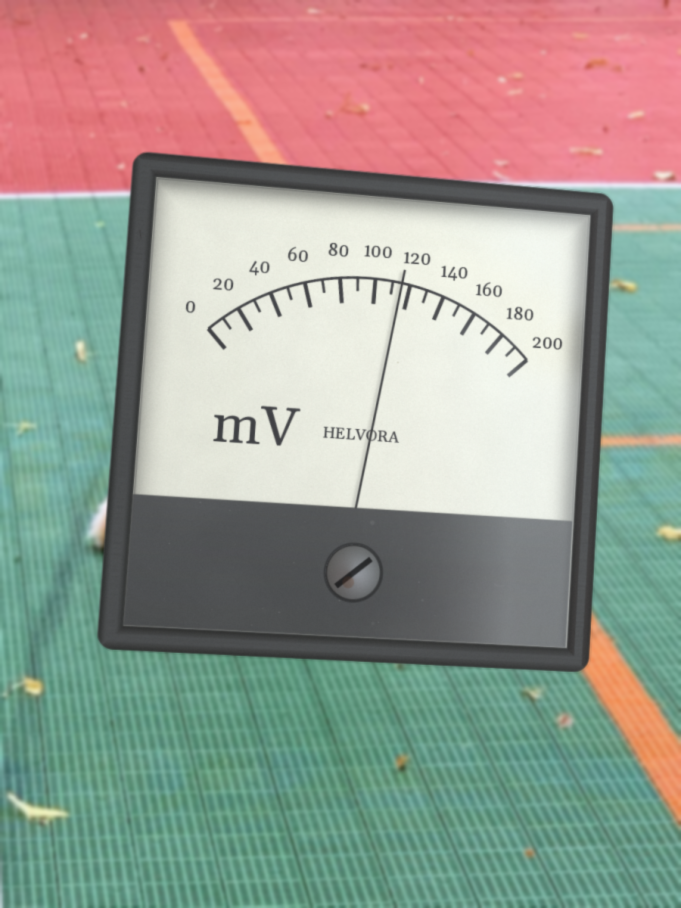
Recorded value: 115 mV
